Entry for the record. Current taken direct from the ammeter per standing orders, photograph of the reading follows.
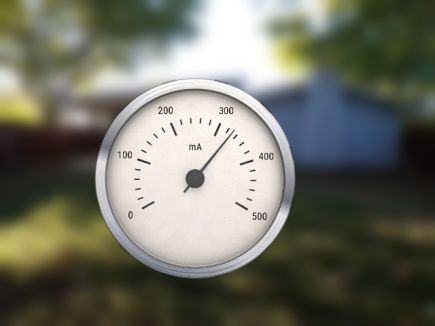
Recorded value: 330 mA
